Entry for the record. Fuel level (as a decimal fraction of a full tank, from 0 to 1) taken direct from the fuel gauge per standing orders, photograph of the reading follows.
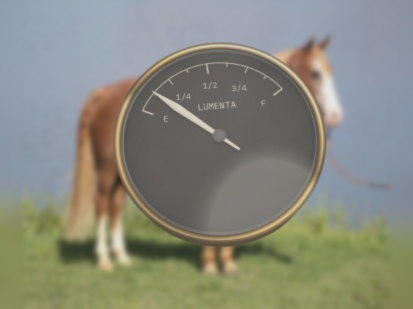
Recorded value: 0.125
